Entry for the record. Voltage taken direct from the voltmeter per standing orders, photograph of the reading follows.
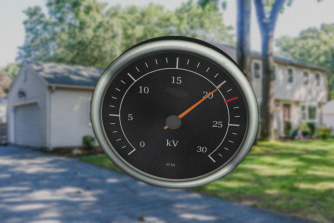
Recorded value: 20 kV
